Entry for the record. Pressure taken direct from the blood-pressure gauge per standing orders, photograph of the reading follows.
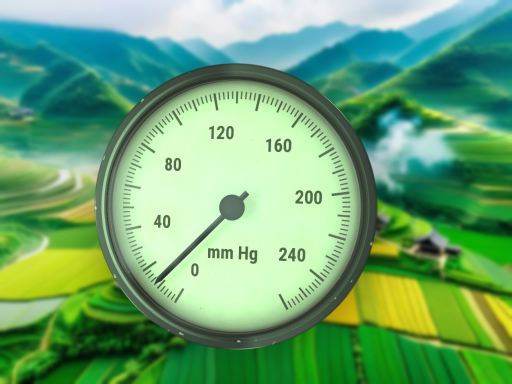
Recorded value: 12 mmHg
